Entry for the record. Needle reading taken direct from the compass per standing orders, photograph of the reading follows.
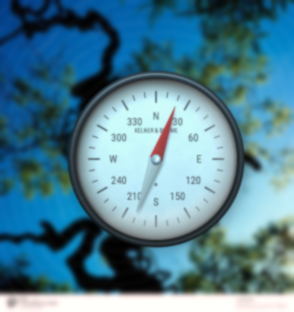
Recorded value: 20 °
